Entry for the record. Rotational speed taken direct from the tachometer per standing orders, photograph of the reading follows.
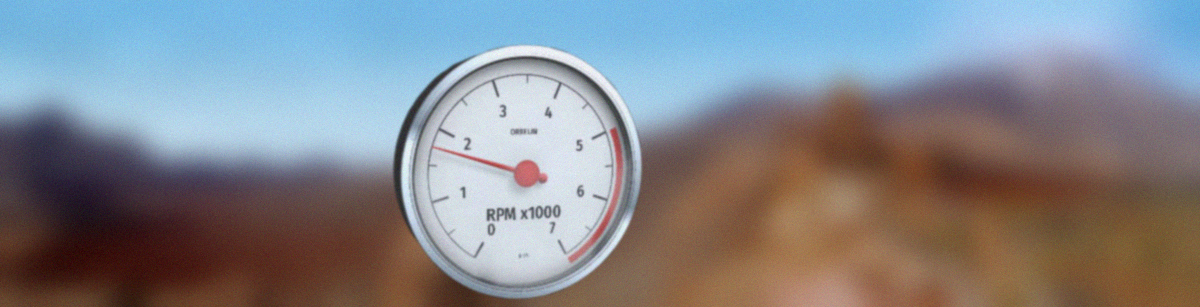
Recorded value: 1750 rpm
